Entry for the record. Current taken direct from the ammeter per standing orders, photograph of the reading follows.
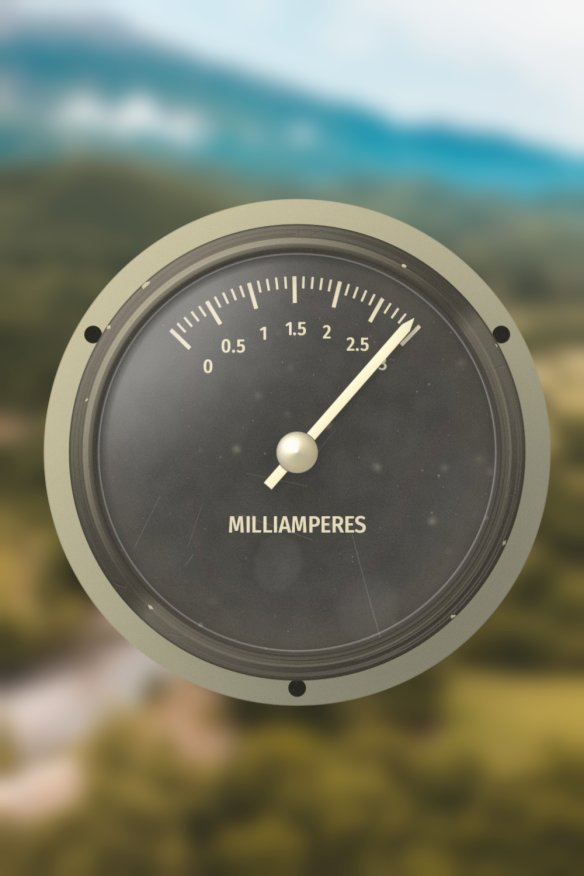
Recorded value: 2.9 mA
